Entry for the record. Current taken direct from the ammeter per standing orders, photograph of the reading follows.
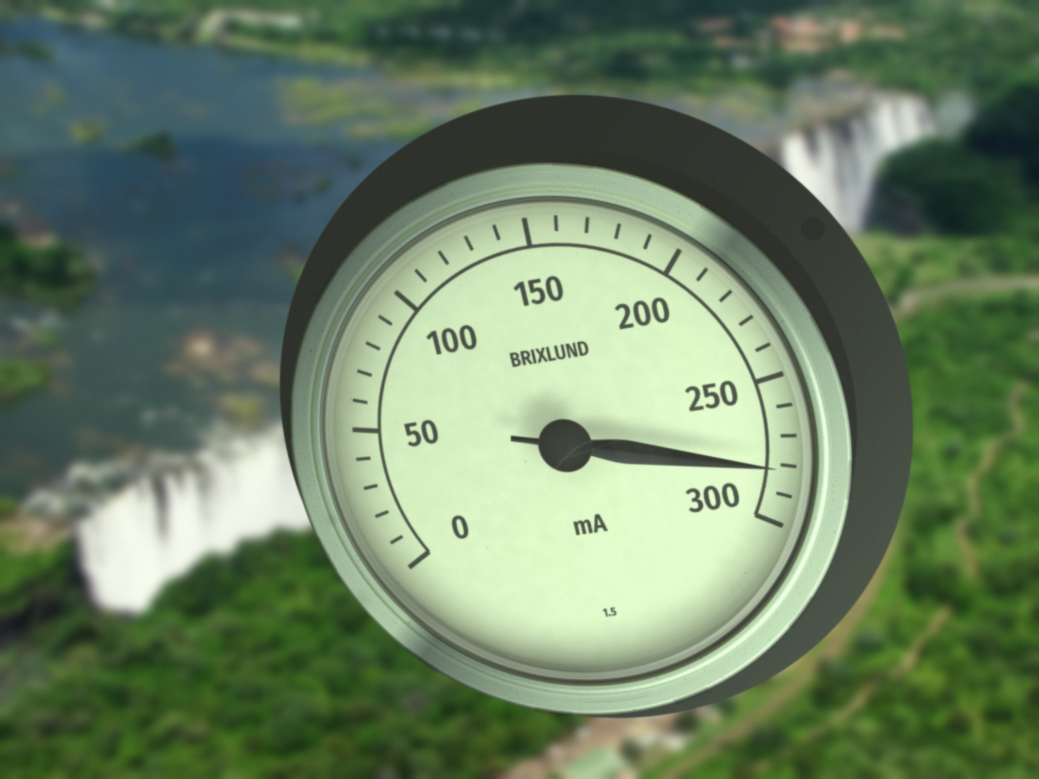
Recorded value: 280 mA
